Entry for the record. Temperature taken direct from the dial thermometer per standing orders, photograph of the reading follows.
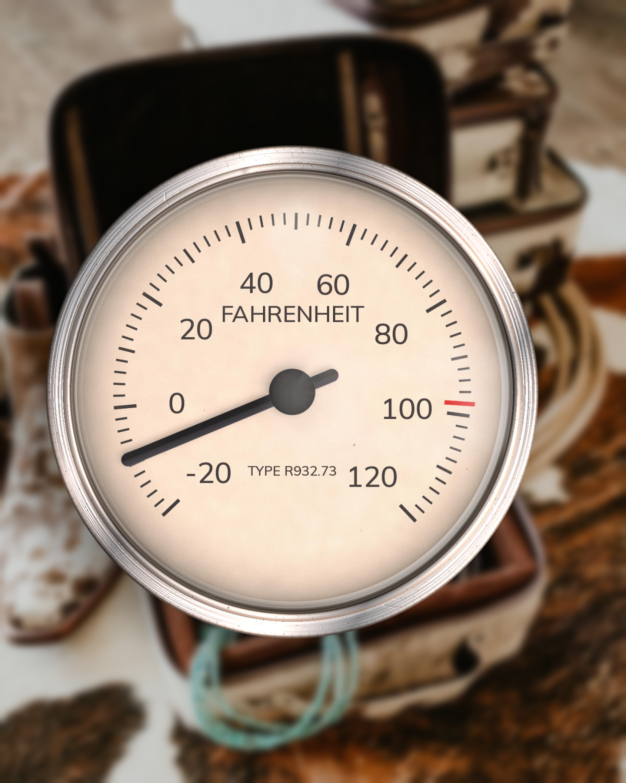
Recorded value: -9 °F
